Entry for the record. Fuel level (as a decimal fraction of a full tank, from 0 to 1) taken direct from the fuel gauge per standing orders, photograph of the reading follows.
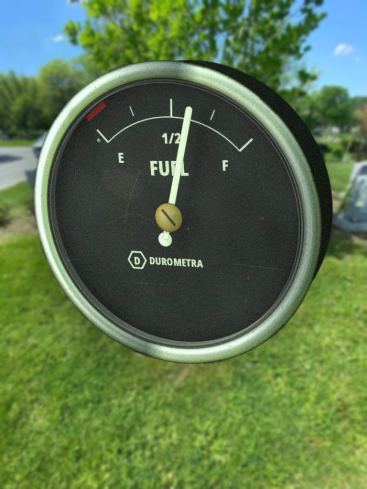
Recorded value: 0.625
